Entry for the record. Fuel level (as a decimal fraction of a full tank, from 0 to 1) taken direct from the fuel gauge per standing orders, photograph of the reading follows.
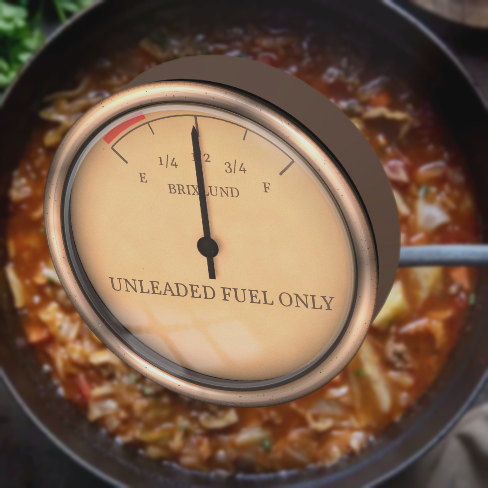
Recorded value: 0.5
